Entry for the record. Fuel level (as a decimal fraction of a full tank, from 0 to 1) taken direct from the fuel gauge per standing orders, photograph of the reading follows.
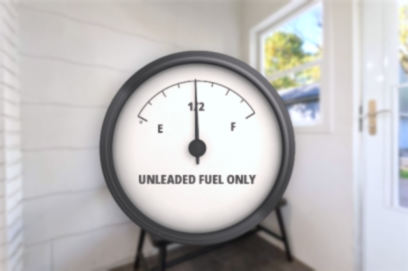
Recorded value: 0.5
